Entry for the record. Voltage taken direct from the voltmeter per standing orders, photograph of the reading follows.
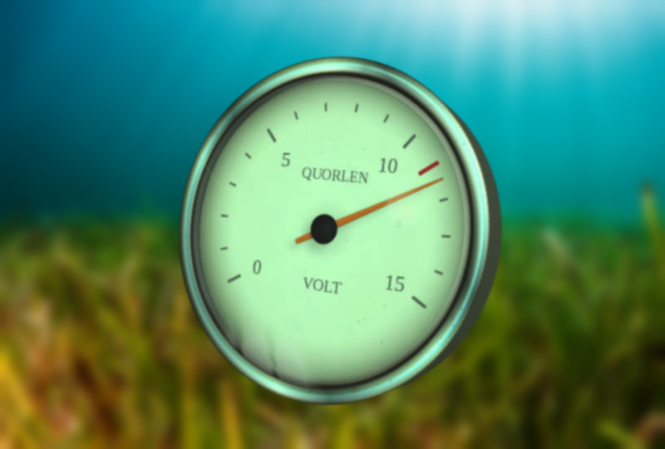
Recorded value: 11.5 V
